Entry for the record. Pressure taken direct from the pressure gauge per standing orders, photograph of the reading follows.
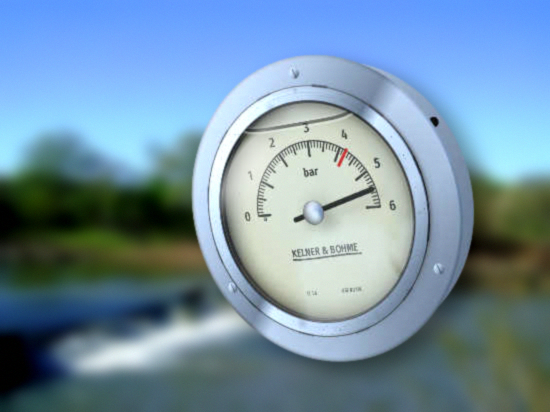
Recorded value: 5.5 bar
